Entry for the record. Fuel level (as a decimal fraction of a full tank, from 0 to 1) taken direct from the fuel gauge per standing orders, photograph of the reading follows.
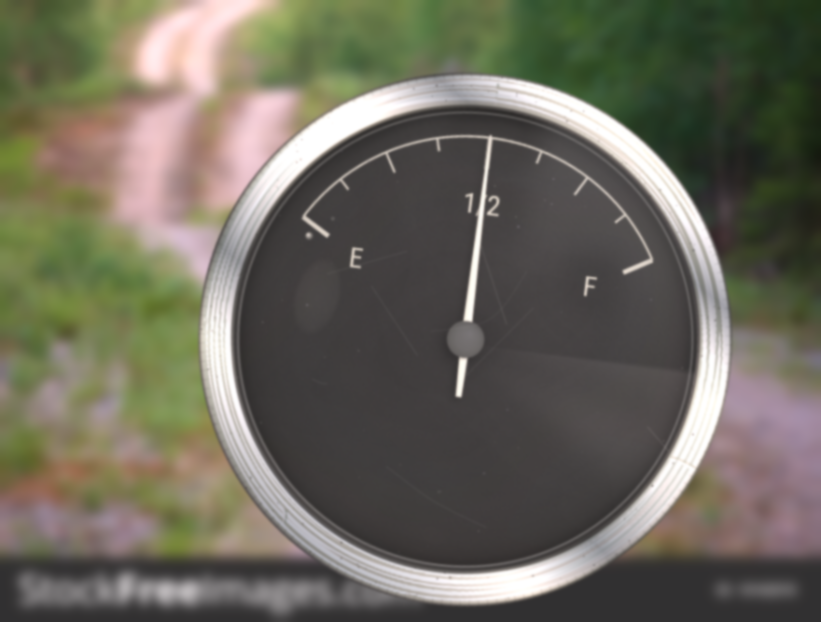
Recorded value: 0.5
